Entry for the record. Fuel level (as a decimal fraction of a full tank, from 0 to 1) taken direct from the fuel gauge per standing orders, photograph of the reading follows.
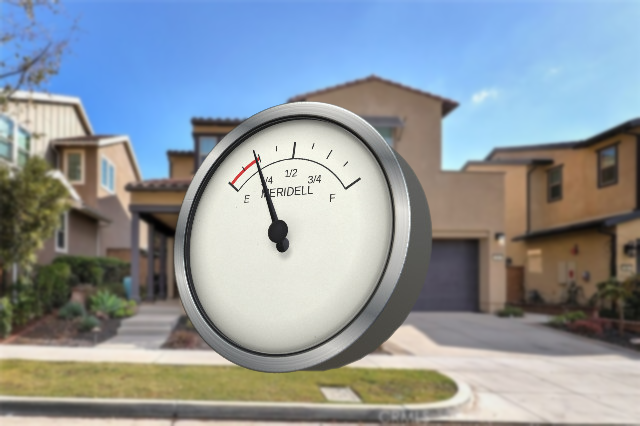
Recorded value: 0.25
